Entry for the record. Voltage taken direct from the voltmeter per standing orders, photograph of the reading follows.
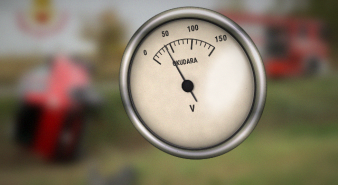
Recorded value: 40 V
